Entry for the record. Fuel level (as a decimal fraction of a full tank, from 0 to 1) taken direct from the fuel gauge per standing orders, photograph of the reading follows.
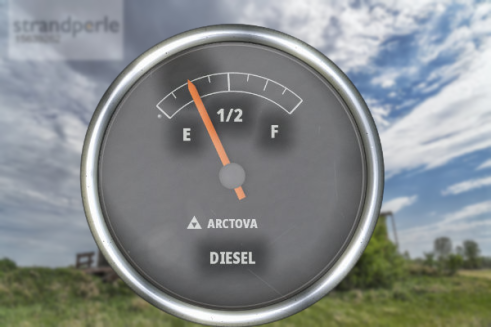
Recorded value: 0.25
